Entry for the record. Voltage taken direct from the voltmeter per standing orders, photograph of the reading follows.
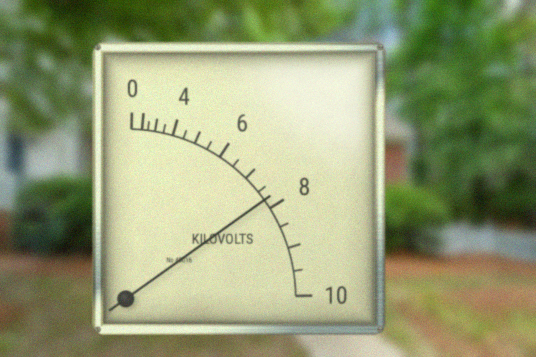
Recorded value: 7.75 kV
